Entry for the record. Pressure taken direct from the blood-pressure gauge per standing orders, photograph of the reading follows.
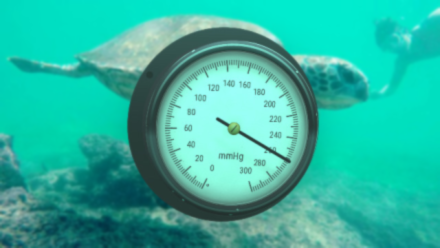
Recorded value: 260 mmHg
